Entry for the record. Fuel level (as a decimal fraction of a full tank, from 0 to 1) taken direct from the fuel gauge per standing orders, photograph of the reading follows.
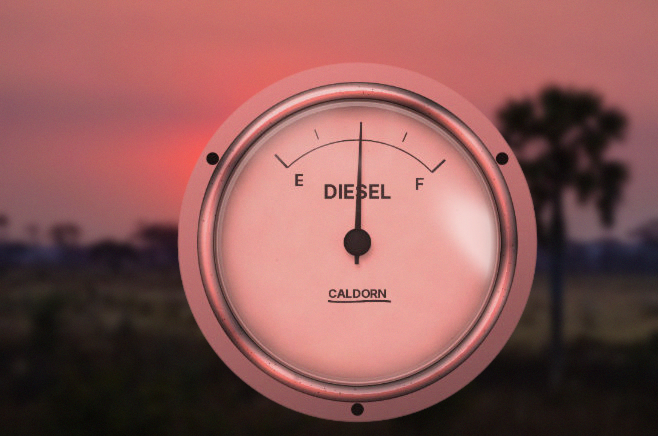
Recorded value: 0.5
